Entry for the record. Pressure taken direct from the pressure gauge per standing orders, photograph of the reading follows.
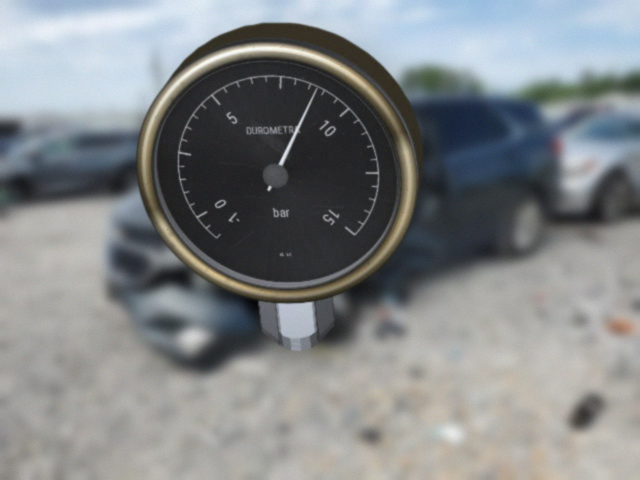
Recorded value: 8.75 bar
